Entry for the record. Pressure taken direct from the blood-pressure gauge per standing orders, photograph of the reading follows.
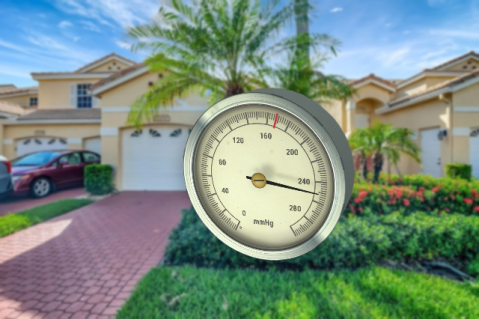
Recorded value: 250 mmHg
